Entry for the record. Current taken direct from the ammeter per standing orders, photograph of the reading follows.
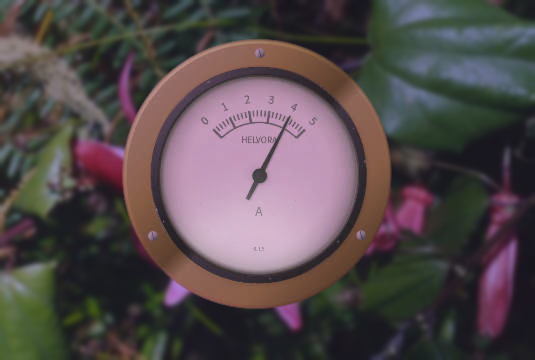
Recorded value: 4 A
